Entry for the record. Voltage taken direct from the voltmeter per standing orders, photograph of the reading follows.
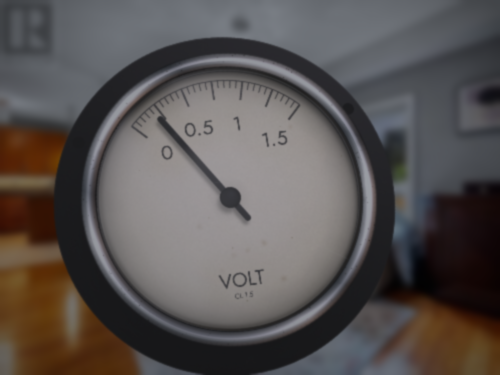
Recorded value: 0.2 V
